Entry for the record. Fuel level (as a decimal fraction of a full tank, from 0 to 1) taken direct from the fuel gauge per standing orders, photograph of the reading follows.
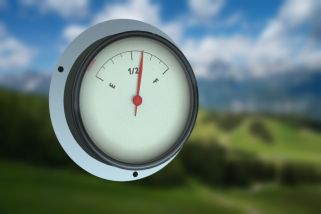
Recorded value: 0.625
